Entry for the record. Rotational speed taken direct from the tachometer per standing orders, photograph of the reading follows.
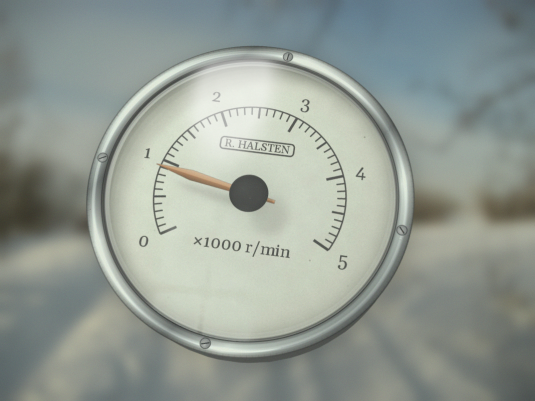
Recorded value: 900 rpm
